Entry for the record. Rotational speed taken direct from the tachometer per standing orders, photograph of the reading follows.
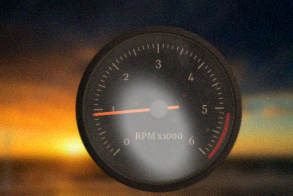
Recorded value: 900 rpm
